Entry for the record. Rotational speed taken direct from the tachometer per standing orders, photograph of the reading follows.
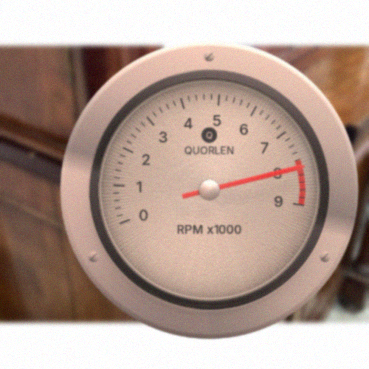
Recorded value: 8000 rpm
